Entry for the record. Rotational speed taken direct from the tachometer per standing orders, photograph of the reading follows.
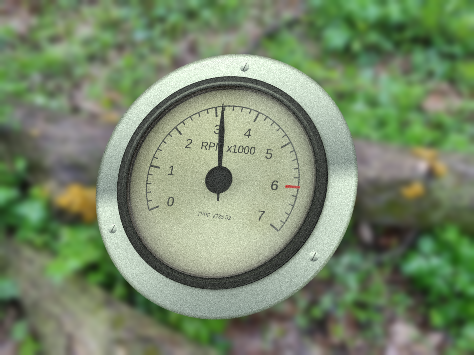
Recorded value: 3200 rpm
